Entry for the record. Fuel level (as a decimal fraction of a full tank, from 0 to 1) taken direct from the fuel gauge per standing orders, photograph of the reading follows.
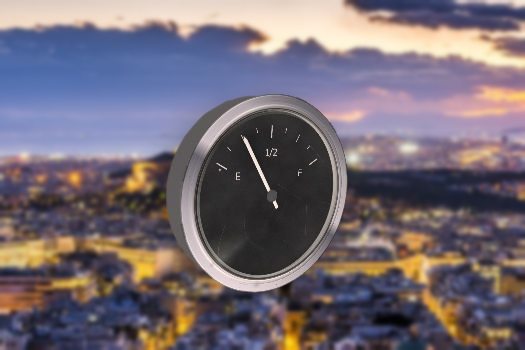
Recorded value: 0.25
